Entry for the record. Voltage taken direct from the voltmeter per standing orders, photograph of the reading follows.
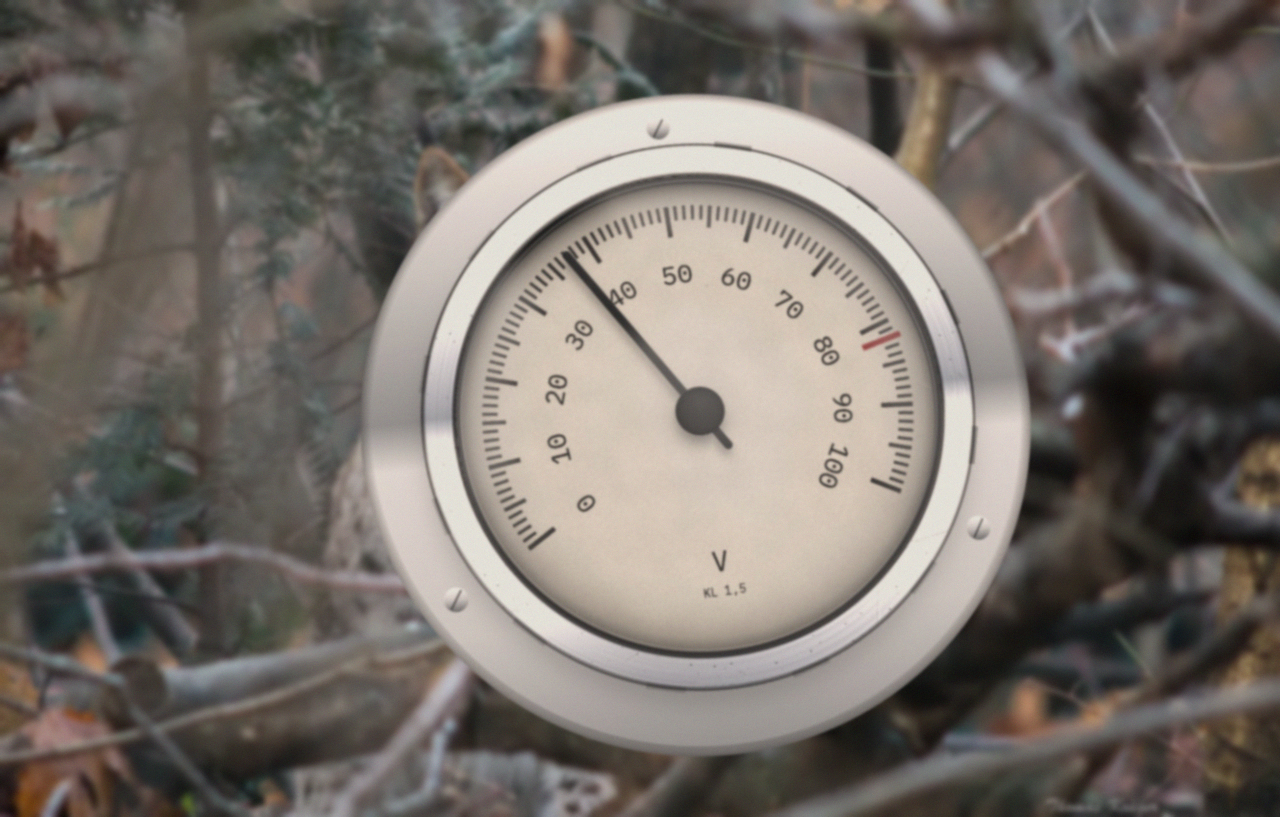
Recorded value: 37 V
